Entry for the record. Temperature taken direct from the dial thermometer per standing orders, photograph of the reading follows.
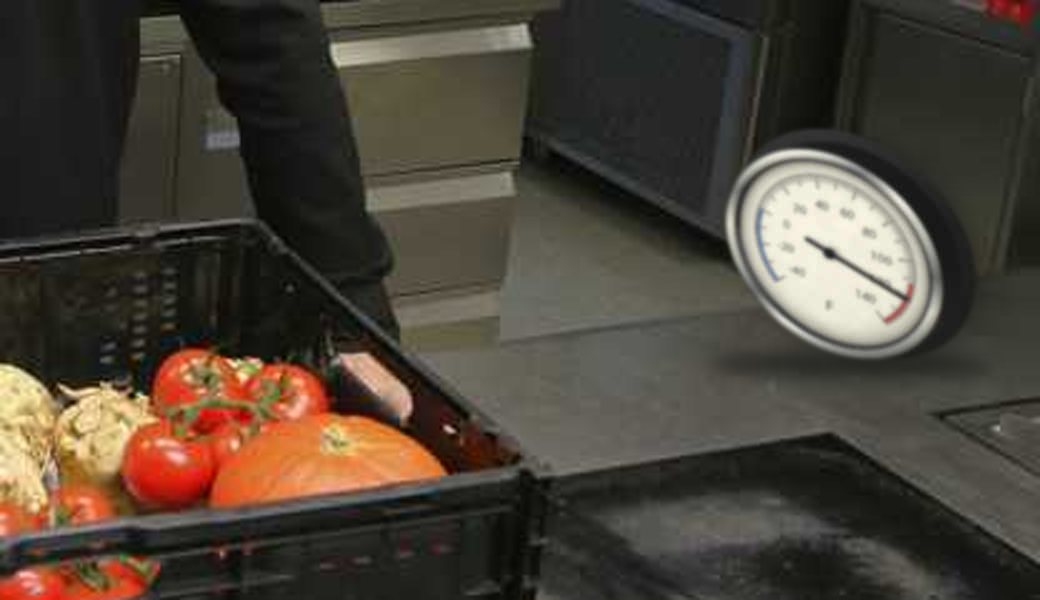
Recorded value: 120 °F
